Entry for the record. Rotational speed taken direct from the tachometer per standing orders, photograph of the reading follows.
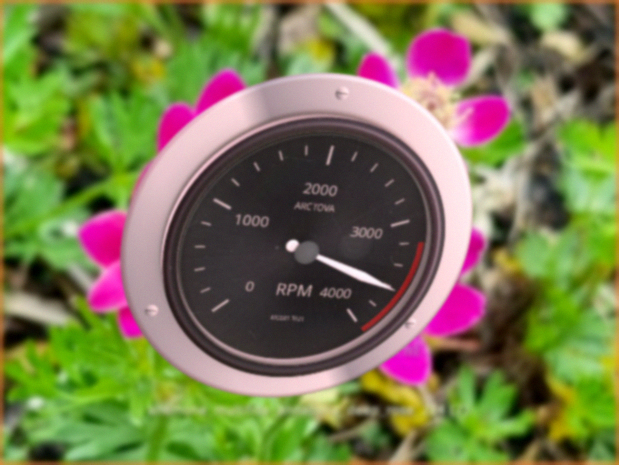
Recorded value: 3600 rpm
